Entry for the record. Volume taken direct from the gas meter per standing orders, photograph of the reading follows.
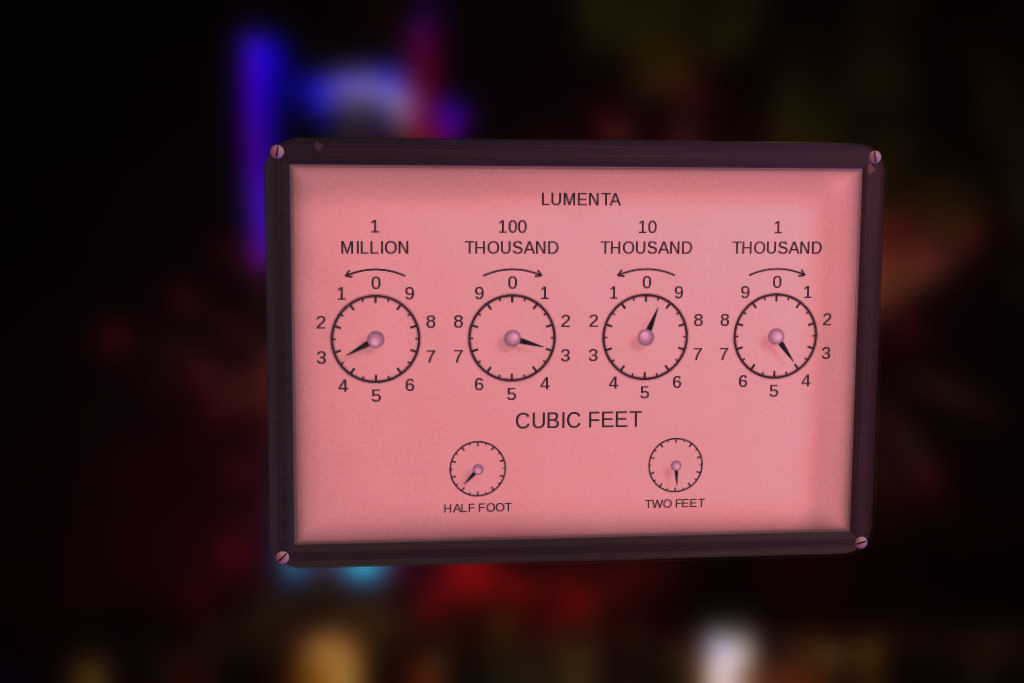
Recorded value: 329400 ft³
